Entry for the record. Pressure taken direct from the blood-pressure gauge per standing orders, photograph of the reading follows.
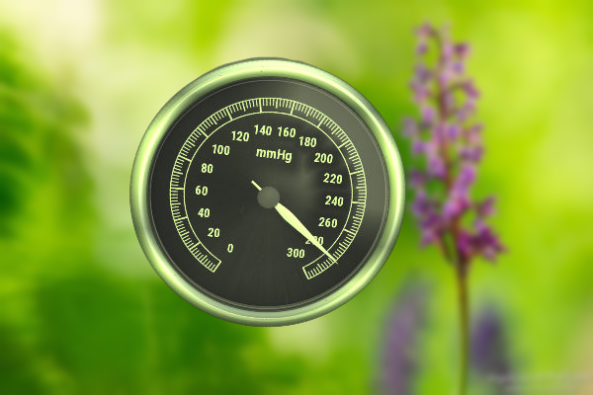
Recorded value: 280 mmHg
